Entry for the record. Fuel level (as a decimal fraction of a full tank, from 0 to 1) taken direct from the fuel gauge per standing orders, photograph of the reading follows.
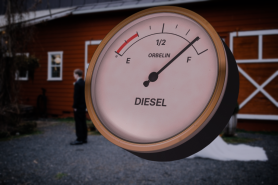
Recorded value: 0.875
